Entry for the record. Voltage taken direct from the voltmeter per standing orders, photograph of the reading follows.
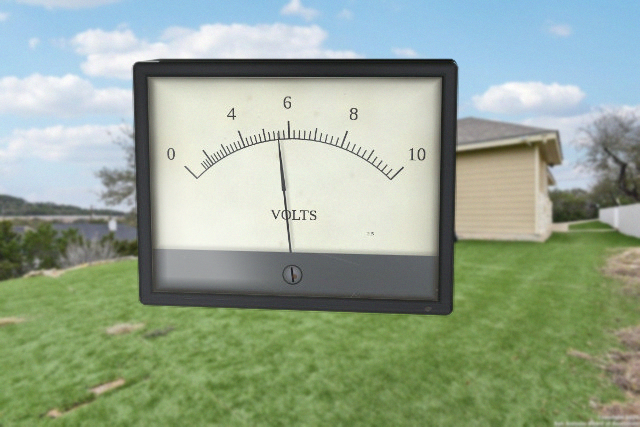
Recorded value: 5.6 V
